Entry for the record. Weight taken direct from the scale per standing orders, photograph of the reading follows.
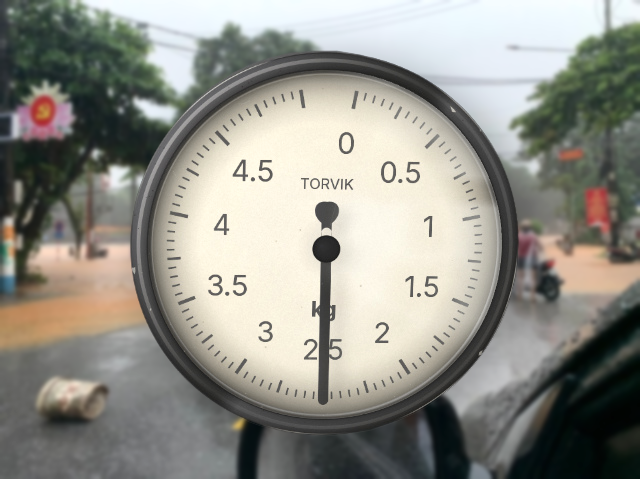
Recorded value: 2.5 kg
